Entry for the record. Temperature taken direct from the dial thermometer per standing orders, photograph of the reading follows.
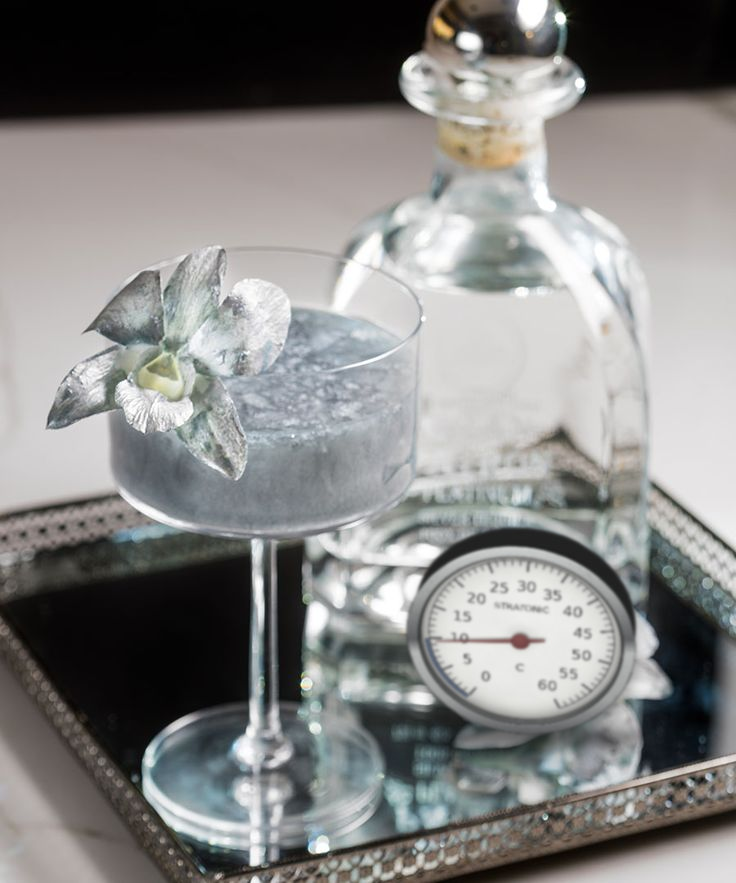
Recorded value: 10 °C
